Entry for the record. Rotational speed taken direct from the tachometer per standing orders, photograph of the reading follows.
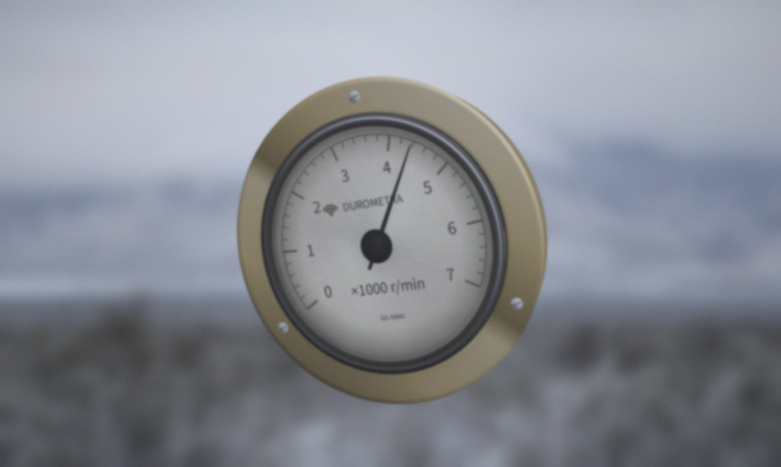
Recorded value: 4400 rpm
